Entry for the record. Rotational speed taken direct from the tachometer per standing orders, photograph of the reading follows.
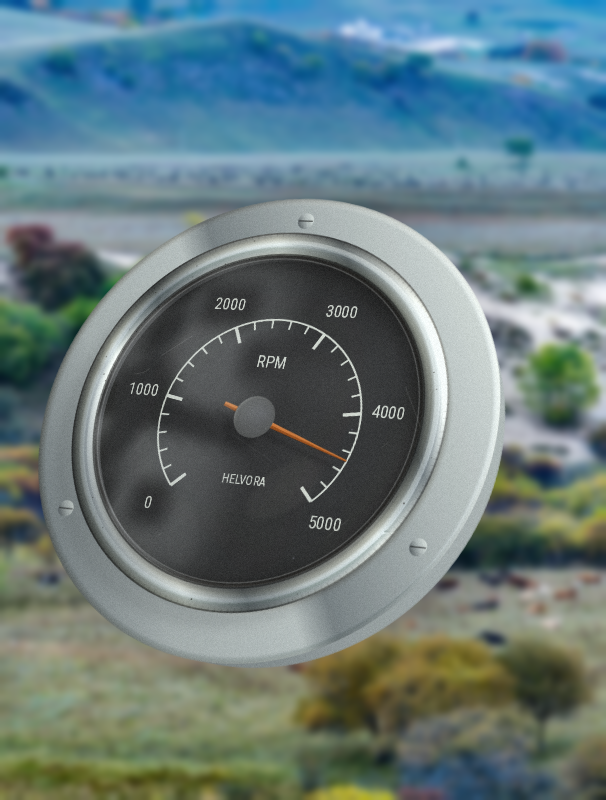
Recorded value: 4500 rpm
